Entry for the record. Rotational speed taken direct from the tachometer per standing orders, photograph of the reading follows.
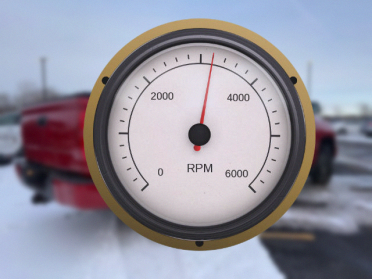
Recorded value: 3200 rpm
